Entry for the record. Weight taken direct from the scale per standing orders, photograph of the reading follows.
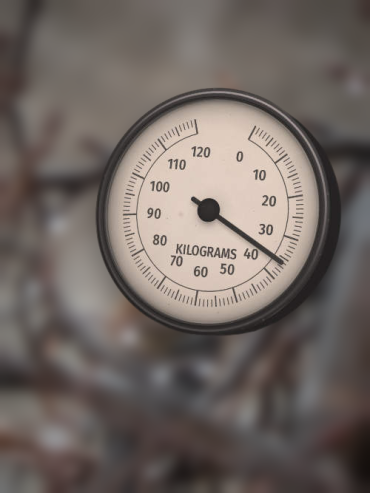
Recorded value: 36 kg
